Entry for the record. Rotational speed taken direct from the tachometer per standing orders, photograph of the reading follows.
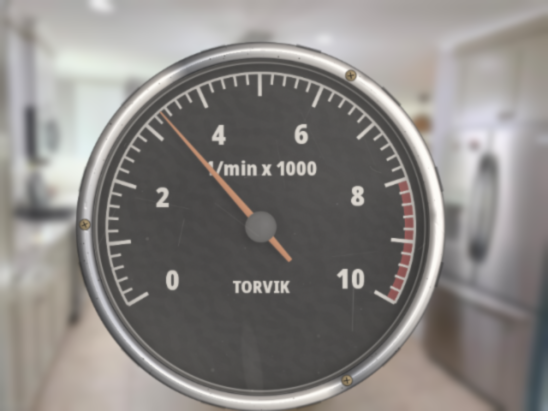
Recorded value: 3300 rpm
